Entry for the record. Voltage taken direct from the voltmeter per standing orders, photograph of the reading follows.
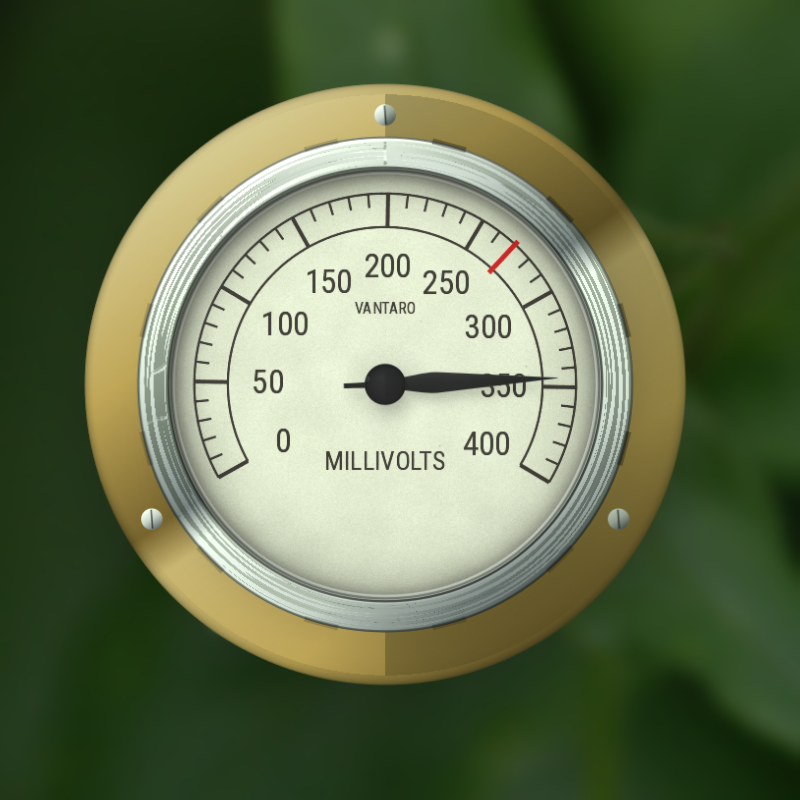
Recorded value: 345 mV
